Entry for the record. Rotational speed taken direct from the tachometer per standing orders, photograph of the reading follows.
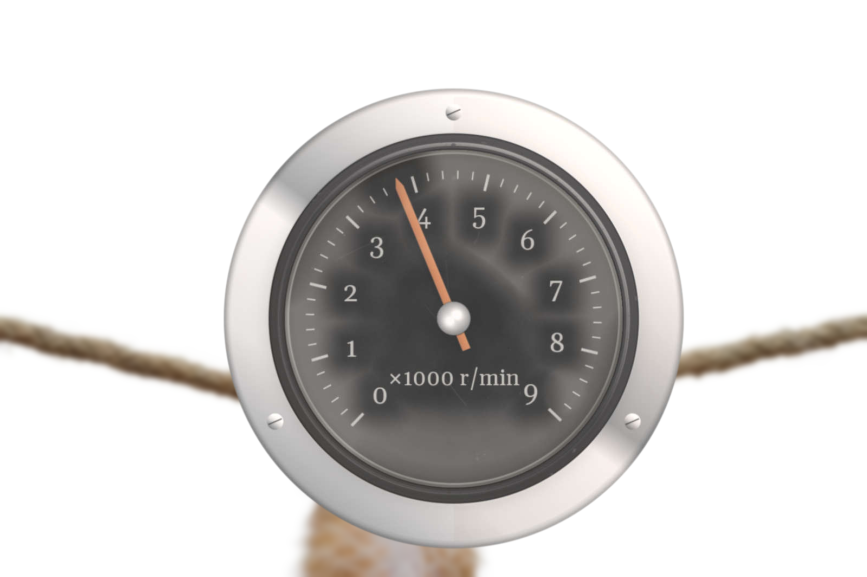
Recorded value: 3800 rpm
